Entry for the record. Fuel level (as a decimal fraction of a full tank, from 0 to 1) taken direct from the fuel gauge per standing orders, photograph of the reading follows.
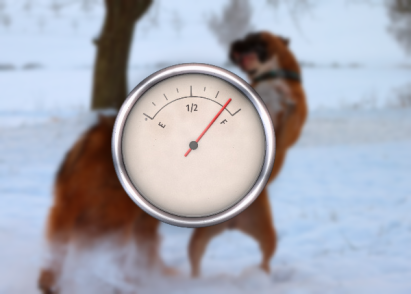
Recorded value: 0.875
